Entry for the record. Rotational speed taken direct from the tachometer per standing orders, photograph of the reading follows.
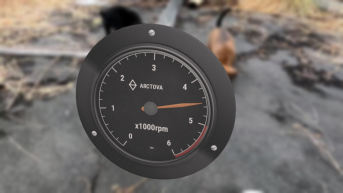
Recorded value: 4500 rpm
